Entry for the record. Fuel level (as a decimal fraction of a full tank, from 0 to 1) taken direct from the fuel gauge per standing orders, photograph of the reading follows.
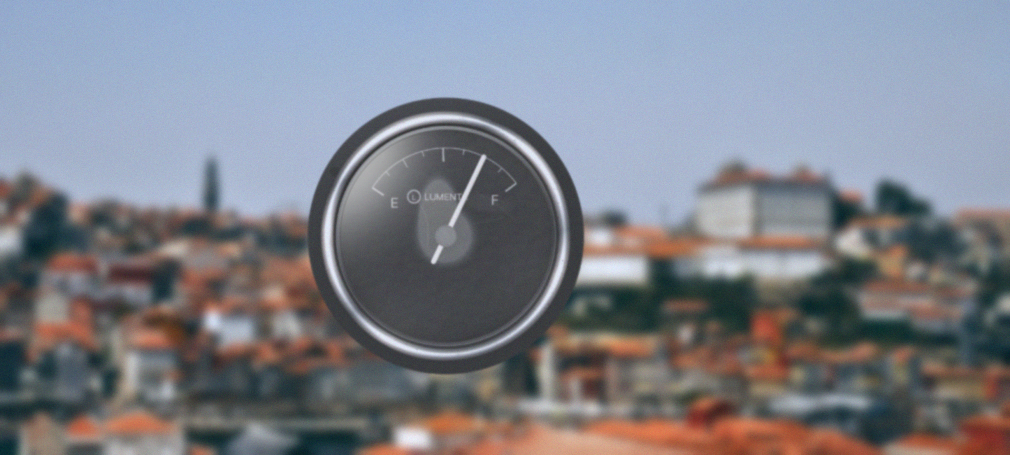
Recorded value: 0.75
